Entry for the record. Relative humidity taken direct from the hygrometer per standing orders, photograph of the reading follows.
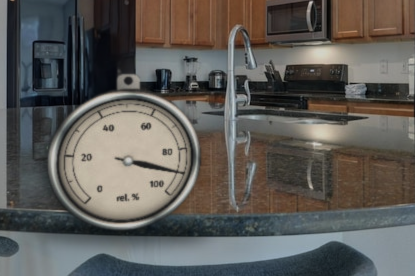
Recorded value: 90 %
